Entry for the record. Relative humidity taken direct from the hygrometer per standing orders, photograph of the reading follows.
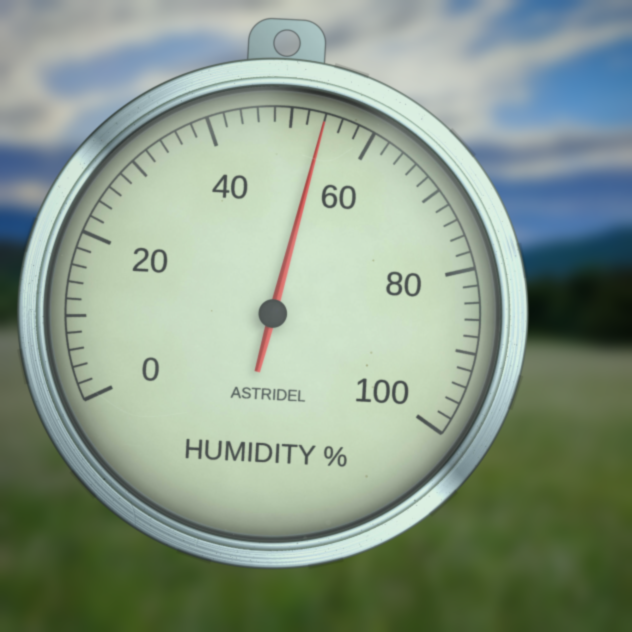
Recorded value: 54 %
